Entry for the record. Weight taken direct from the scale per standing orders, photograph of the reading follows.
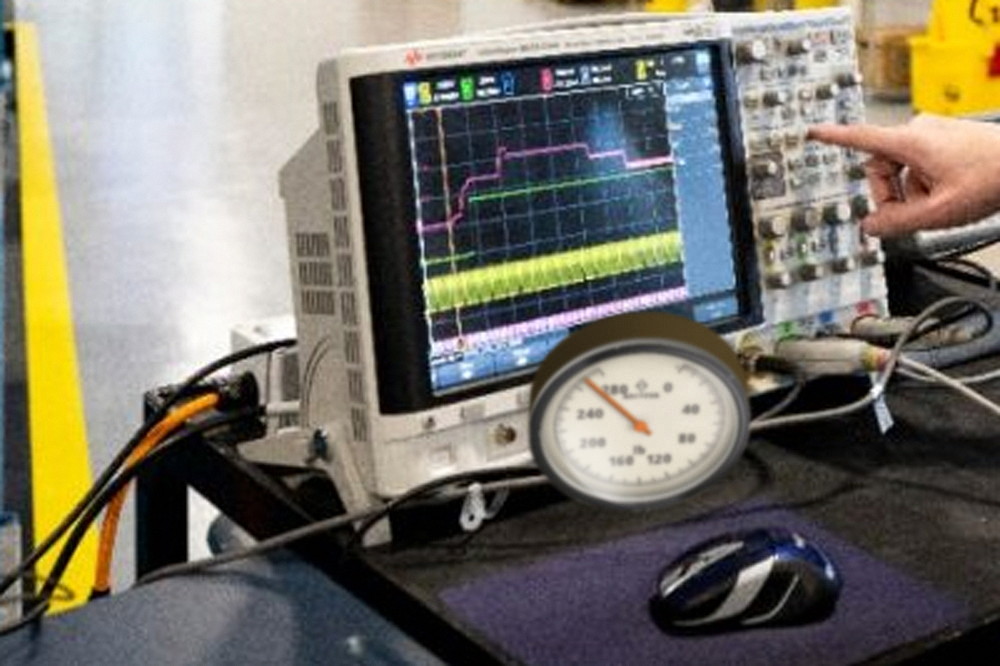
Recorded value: 270 lb
